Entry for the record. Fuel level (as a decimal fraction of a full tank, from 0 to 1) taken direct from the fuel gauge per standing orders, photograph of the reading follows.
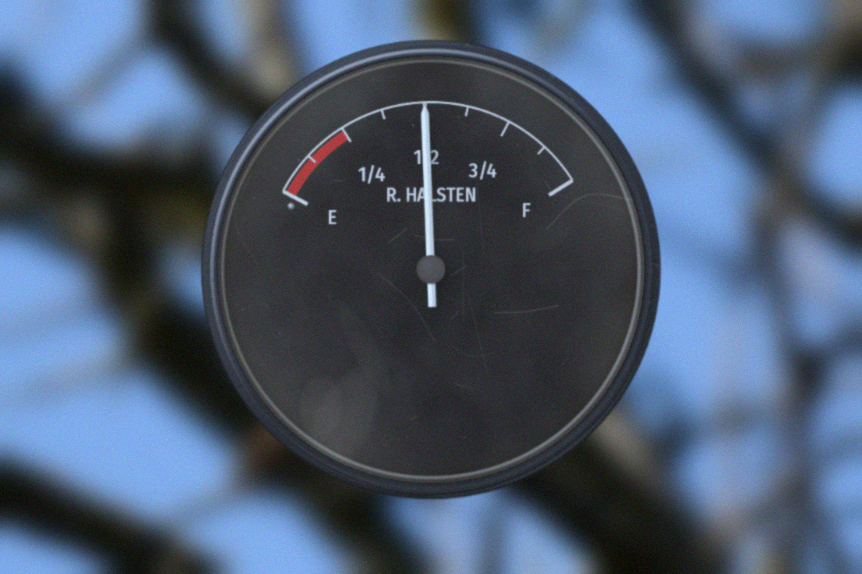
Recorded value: 0.5
